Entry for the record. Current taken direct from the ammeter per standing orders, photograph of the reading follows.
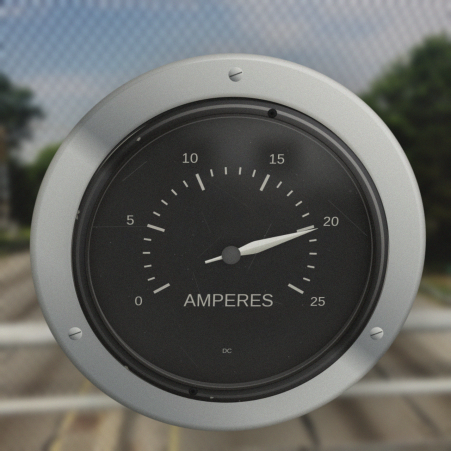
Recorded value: 20 A
